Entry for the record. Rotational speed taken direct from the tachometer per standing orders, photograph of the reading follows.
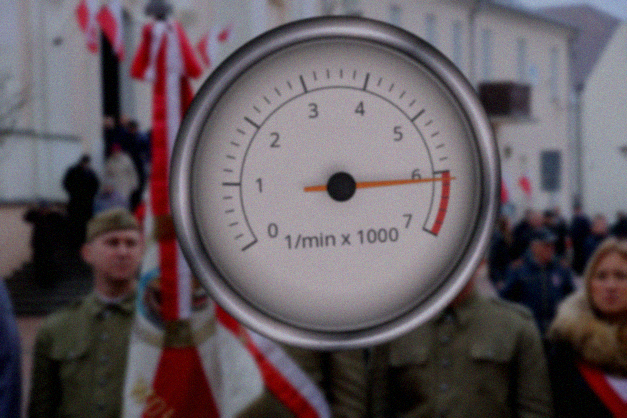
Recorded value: 6100 rpm
